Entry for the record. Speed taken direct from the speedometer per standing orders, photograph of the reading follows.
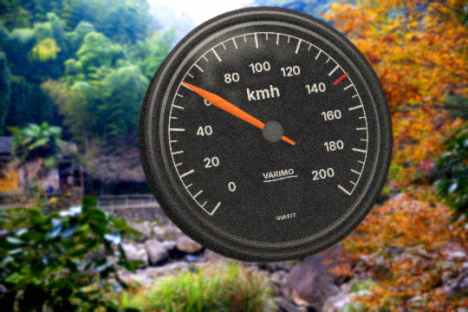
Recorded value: 60 km/h
